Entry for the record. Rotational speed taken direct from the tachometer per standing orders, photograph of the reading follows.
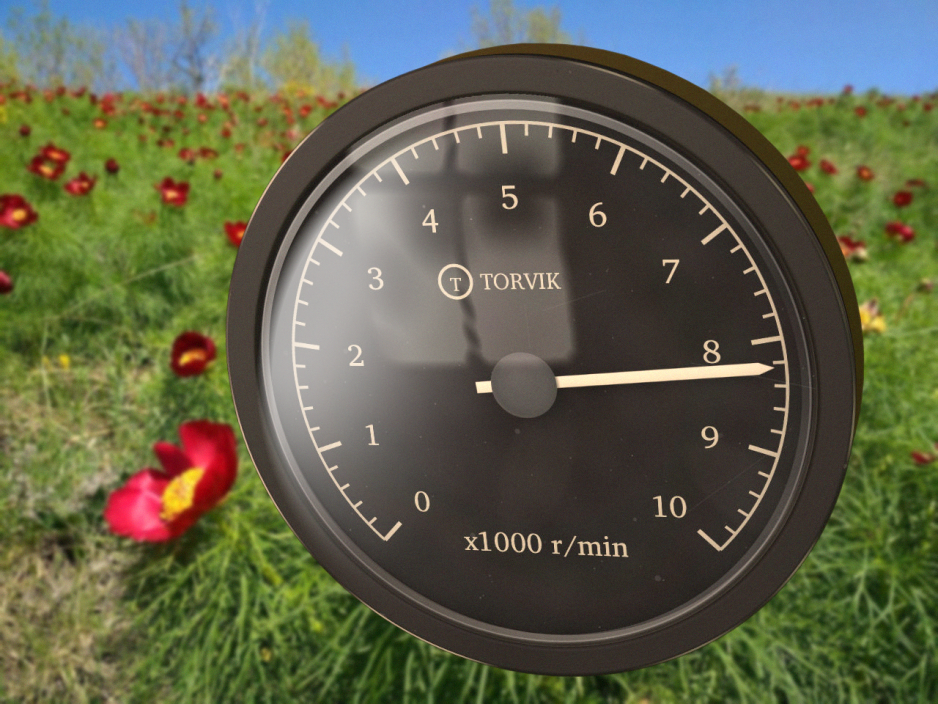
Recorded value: 8200 rpm
